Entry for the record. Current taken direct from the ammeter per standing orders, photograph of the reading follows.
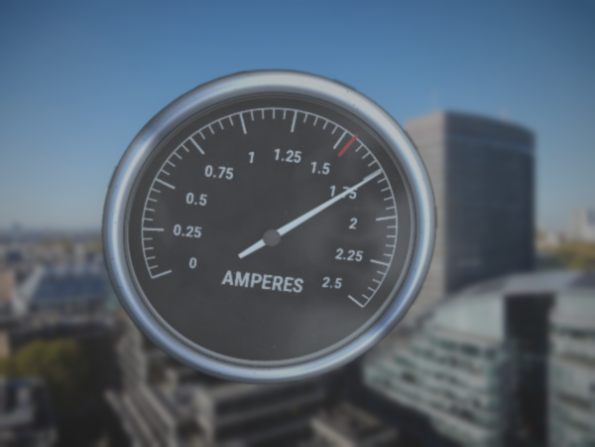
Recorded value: 1.75 A
